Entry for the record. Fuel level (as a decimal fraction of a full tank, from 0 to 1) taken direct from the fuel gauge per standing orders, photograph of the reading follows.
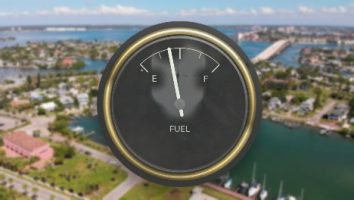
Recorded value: 0.375
